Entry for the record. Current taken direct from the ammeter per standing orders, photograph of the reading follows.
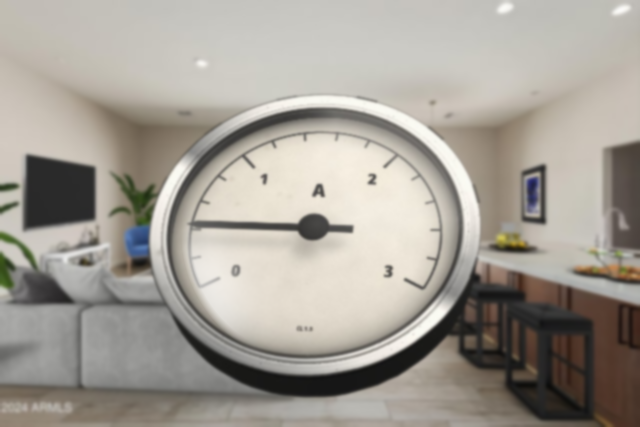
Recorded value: 0.4 A
